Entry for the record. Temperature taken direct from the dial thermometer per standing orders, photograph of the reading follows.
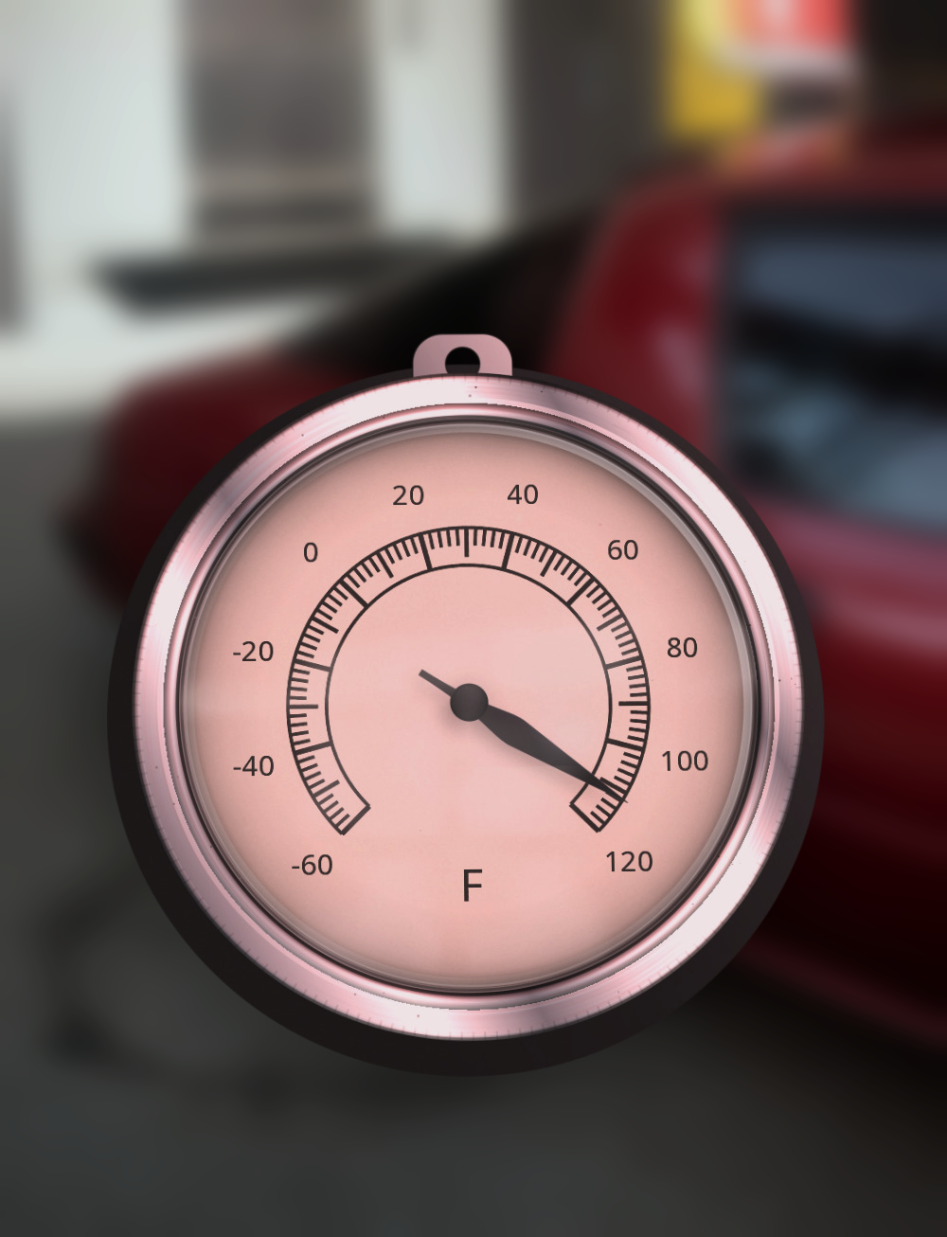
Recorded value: 112 °F
